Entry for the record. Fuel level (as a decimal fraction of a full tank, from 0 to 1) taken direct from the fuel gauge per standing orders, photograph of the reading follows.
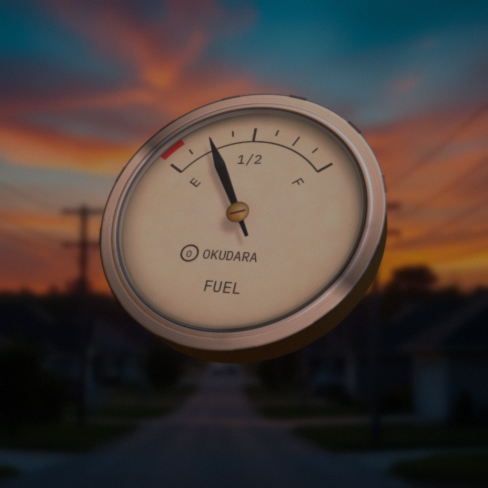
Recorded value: 0.25
